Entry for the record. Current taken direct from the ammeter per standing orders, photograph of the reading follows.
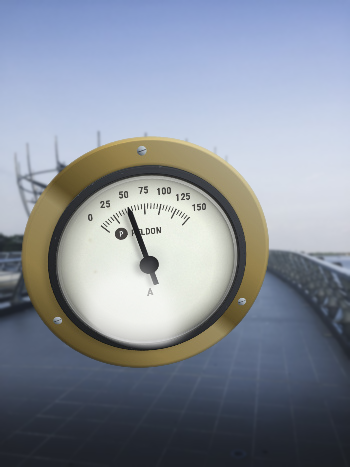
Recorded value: 50 A
